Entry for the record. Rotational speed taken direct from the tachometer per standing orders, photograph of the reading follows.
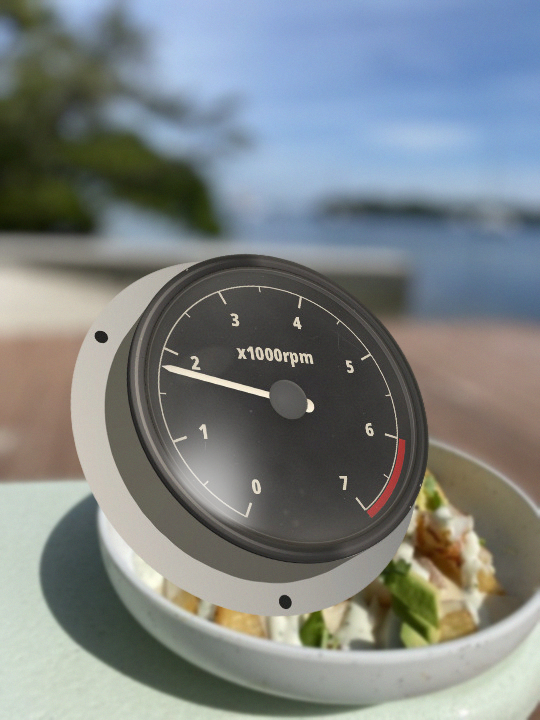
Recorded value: 1750 rpm
